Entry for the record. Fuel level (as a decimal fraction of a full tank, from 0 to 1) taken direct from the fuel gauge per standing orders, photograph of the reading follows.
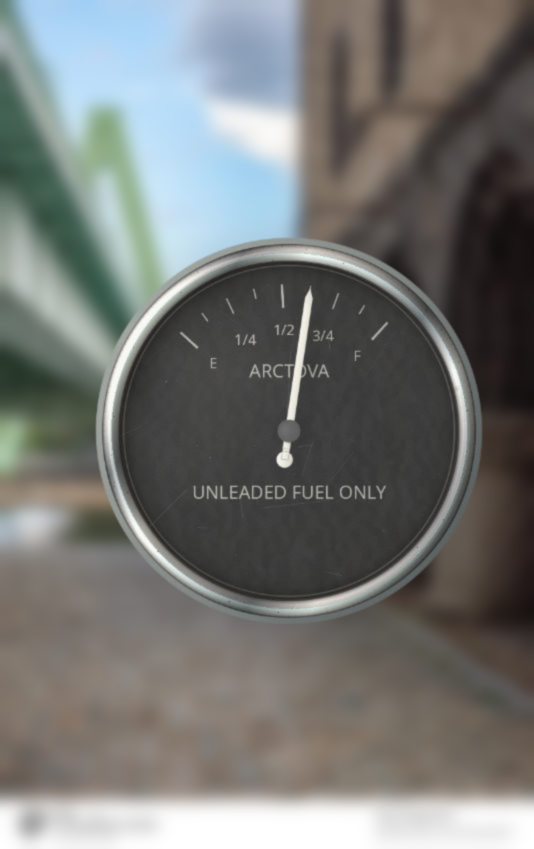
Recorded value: 0.625
